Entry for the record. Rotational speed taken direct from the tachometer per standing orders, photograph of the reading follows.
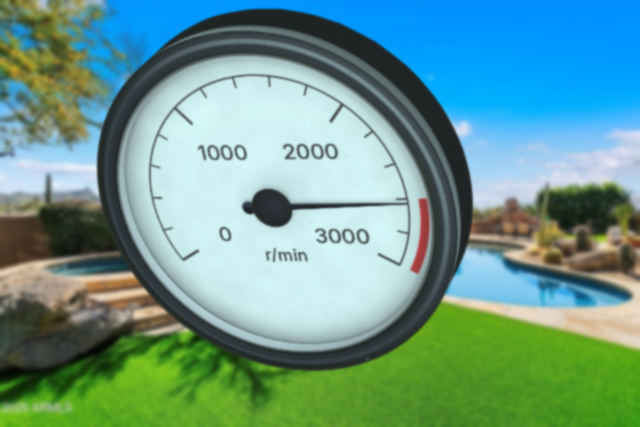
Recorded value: 2600 rpm
